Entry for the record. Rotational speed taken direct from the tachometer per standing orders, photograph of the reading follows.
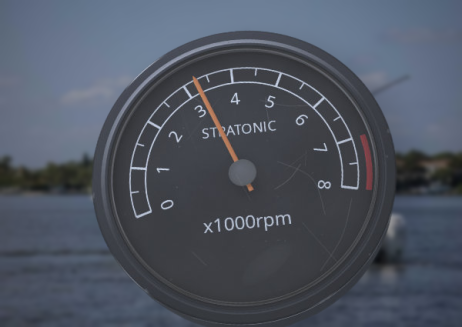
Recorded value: 3250 rpm
